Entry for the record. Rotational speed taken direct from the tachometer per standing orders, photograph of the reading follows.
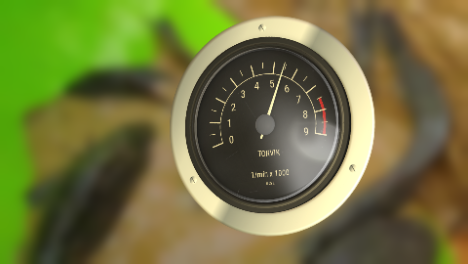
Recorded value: 5500 rpm
